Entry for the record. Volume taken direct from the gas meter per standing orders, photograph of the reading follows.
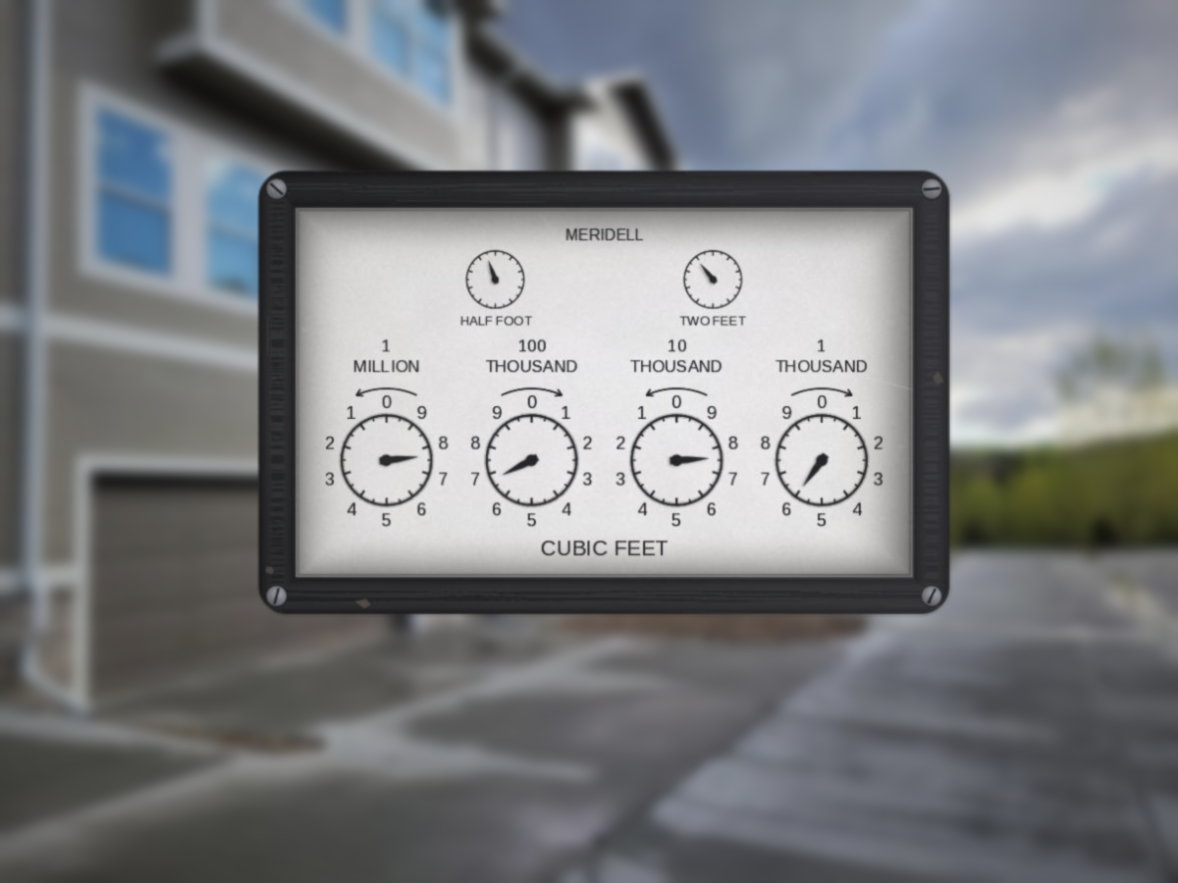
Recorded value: 767600 ft³
